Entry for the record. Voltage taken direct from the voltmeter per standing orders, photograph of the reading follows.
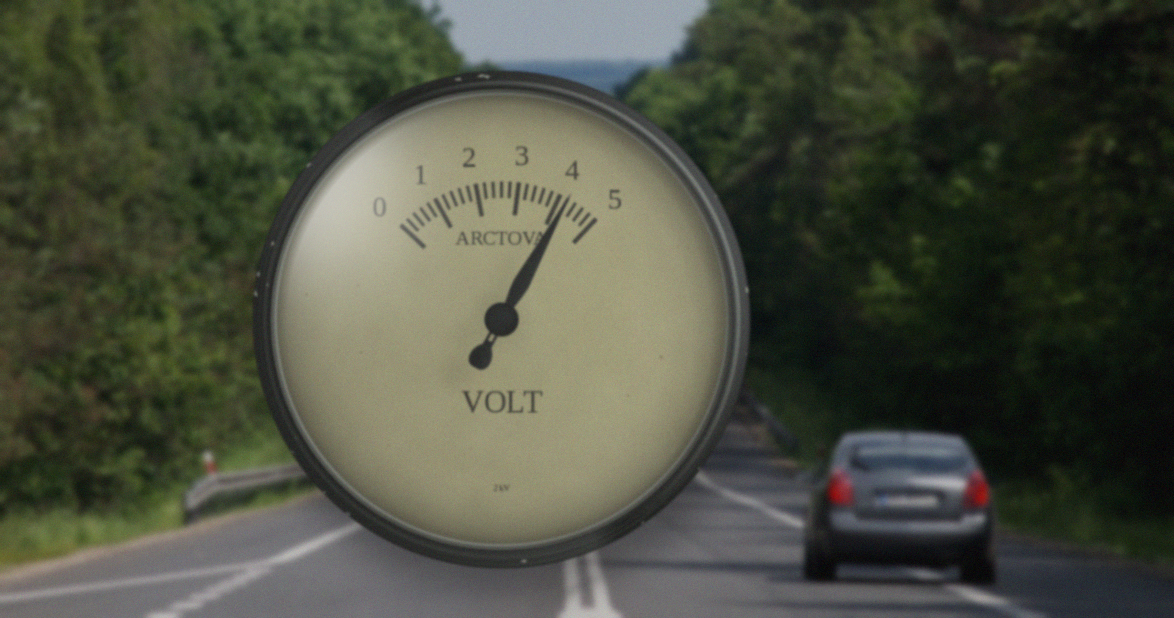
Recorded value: 4.2 V
